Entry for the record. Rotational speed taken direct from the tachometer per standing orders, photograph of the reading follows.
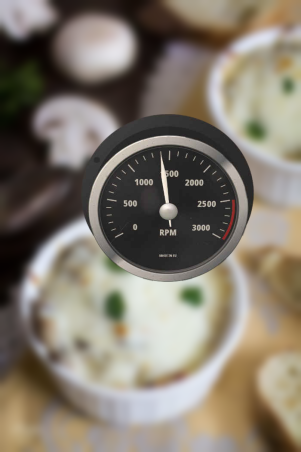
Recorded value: 1400 rpm
